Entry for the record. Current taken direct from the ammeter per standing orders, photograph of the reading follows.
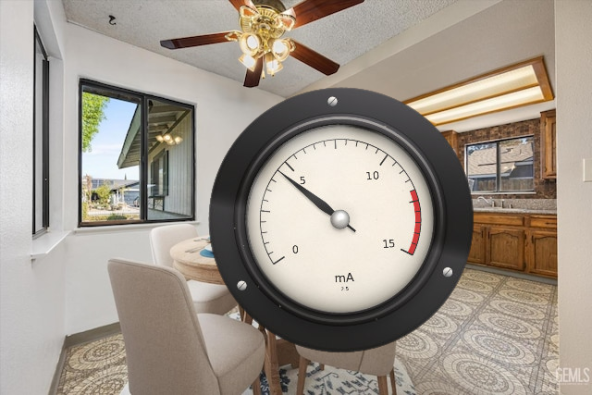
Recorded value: 4.5 mA
